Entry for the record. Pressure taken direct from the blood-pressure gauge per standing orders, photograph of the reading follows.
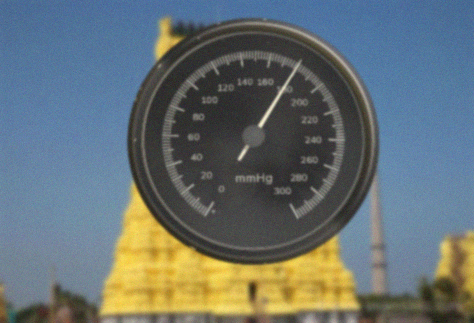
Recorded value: 180 mmHg
